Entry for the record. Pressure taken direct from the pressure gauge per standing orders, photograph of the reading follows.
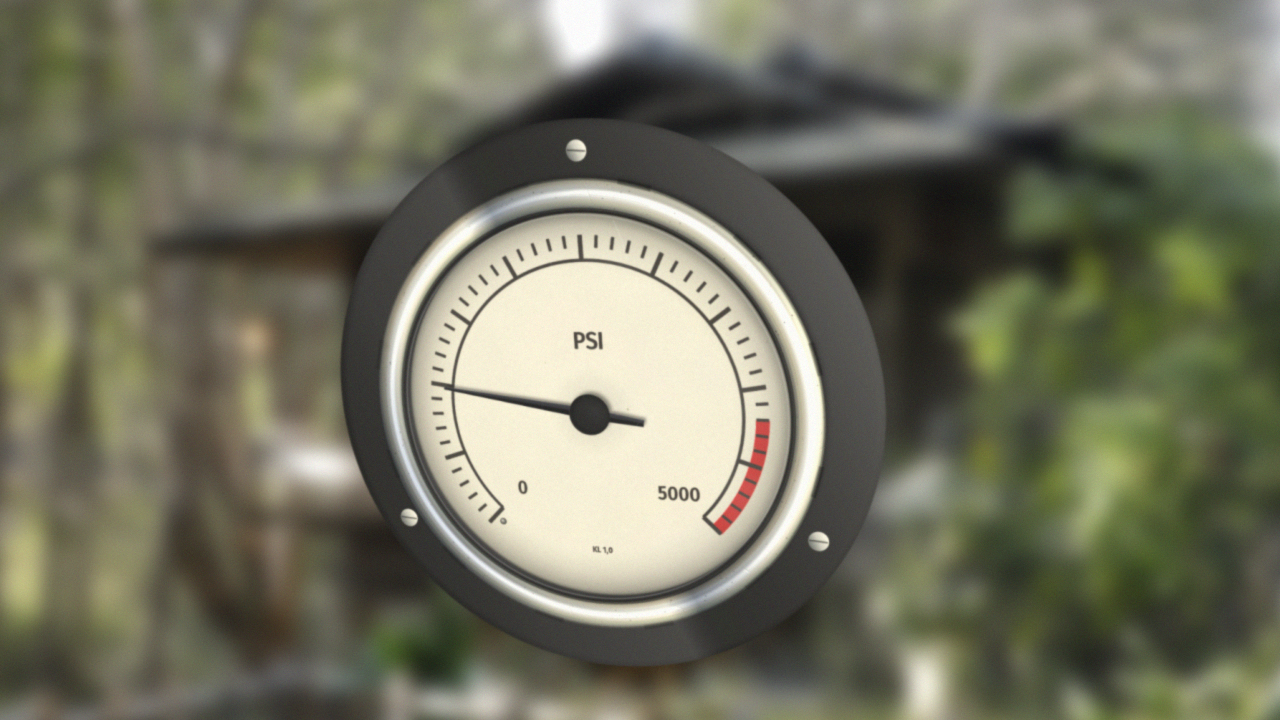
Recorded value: 1000 psi
